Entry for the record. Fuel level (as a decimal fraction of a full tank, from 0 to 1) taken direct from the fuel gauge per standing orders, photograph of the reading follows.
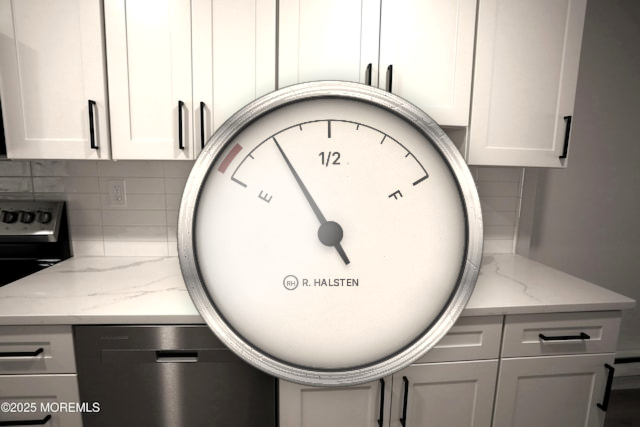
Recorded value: 0.25
